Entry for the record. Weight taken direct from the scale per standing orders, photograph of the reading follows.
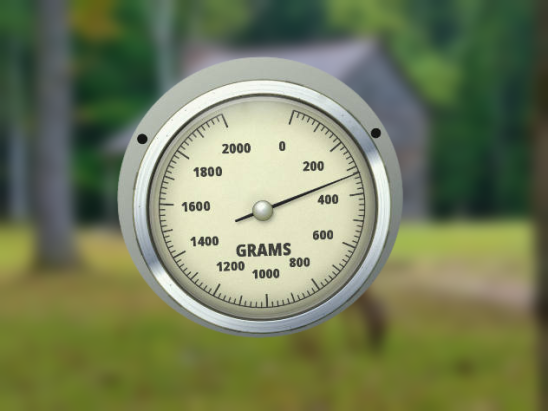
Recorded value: 320 g
